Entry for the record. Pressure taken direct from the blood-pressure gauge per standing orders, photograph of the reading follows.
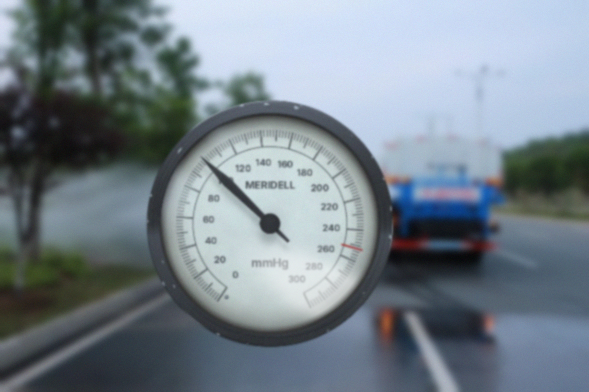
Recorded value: 100 mmHg
